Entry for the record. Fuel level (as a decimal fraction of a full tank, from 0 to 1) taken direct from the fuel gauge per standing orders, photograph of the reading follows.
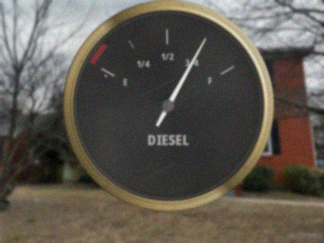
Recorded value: 0.75
